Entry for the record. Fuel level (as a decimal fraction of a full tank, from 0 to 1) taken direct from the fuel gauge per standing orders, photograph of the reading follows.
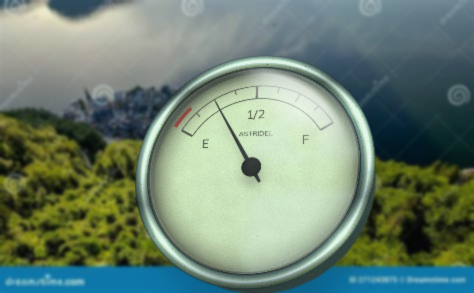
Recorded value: 0.25
